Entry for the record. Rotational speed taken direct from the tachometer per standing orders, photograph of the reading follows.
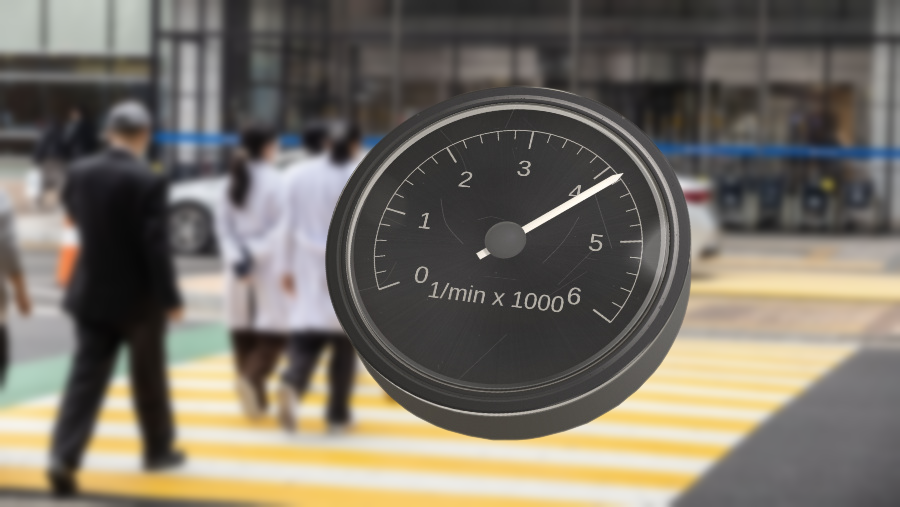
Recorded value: 4200 rpm
